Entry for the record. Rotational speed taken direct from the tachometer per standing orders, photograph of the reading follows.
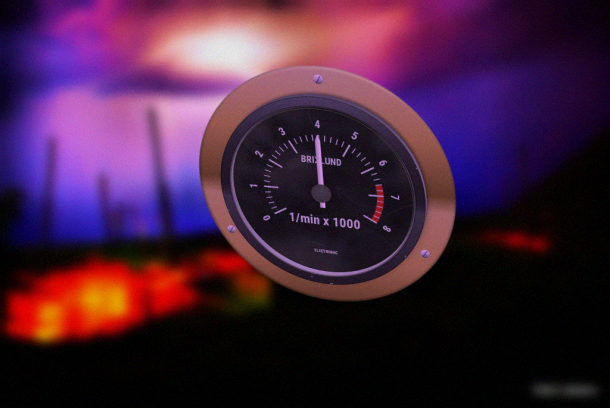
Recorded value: 4000 rpm
